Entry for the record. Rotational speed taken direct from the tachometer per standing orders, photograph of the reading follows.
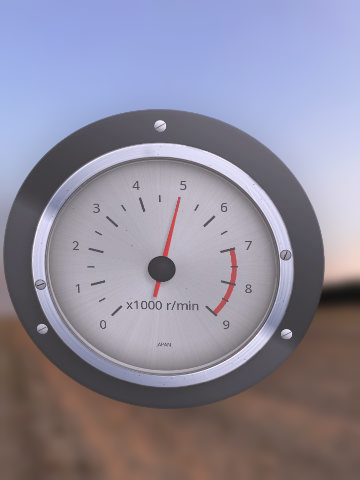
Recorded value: 5000 rpm
